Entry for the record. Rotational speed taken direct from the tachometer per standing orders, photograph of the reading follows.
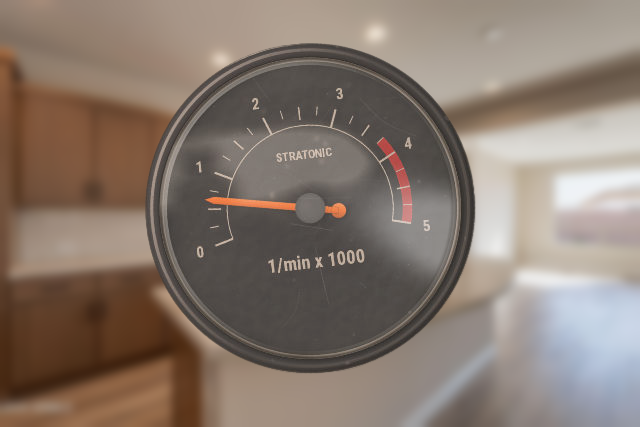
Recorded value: 625 rpm
